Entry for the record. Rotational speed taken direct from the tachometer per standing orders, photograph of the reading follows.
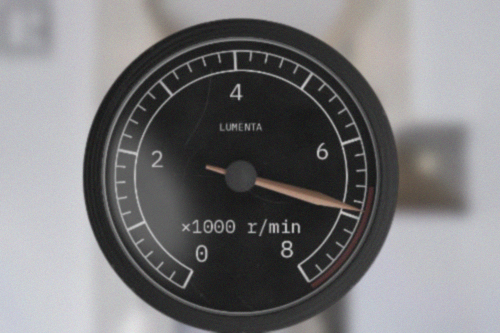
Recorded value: 6900 rpm
